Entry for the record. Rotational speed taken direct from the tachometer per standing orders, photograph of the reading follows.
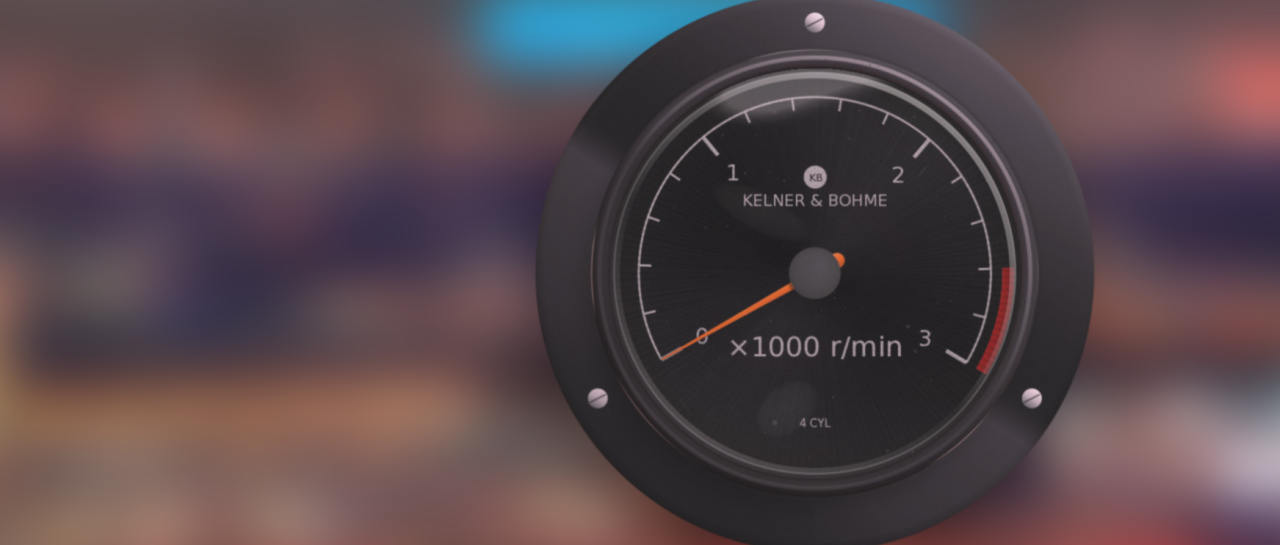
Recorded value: 0 rpm
